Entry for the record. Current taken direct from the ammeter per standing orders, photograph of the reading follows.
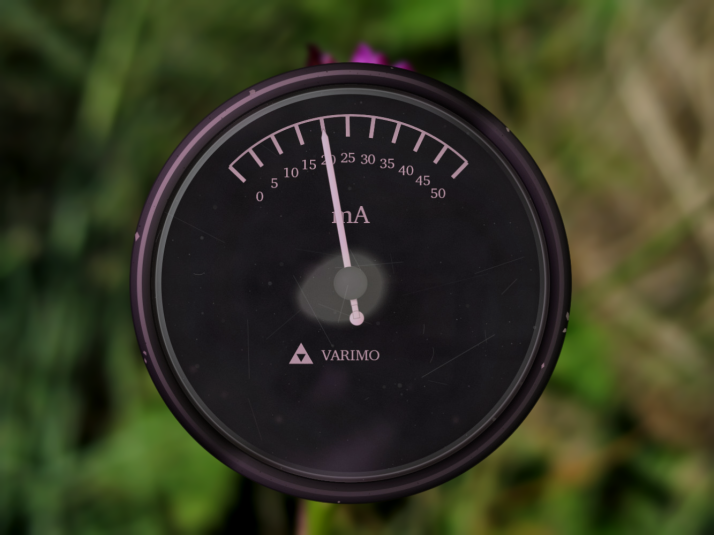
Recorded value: 20 mA
